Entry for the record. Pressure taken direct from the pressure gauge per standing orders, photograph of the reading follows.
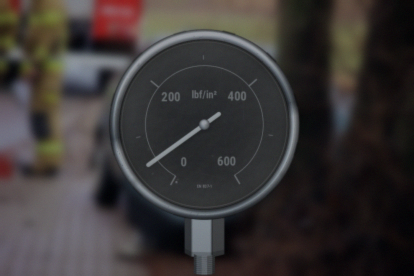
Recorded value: 50 psi
